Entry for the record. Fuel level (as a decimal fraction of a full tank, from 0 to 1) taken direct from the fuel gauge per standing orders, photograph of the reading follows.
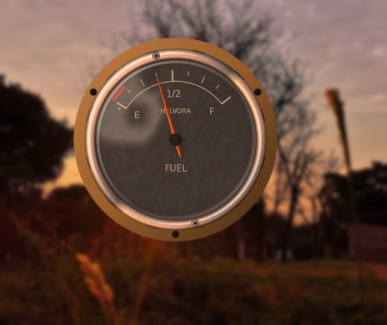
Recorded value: 0.375
